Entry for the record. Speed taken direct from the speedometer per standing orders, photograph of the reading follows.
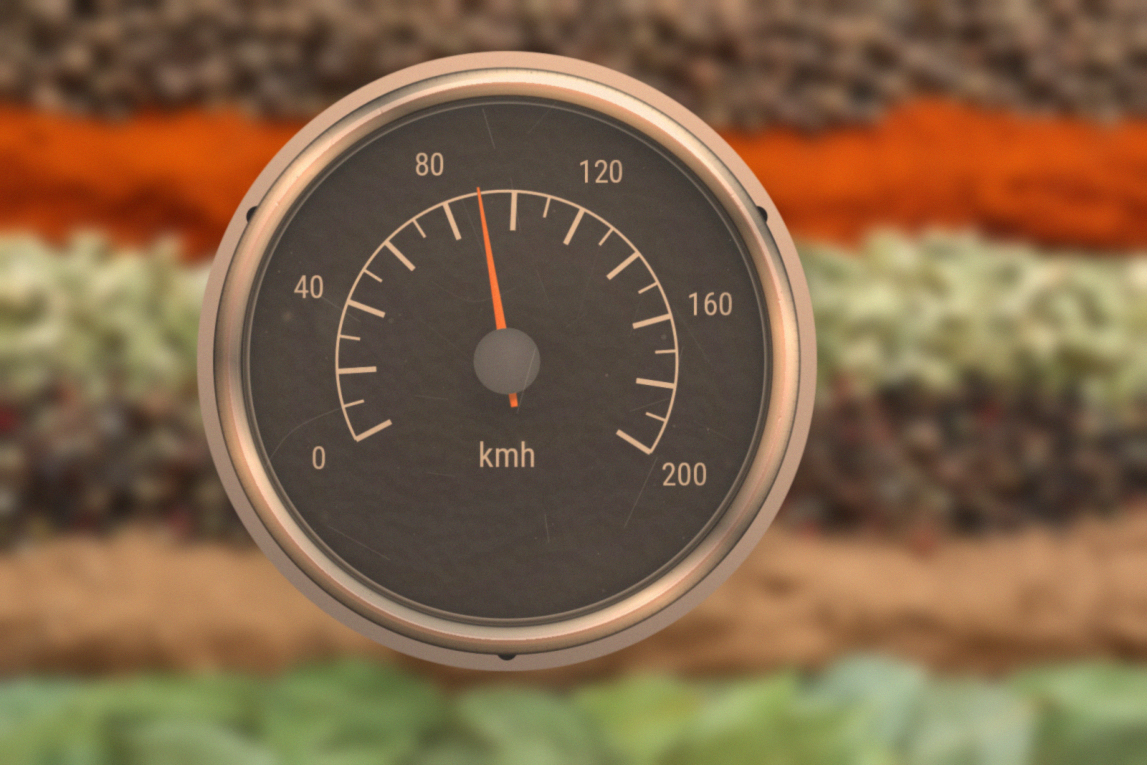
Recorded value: 90 km/h
